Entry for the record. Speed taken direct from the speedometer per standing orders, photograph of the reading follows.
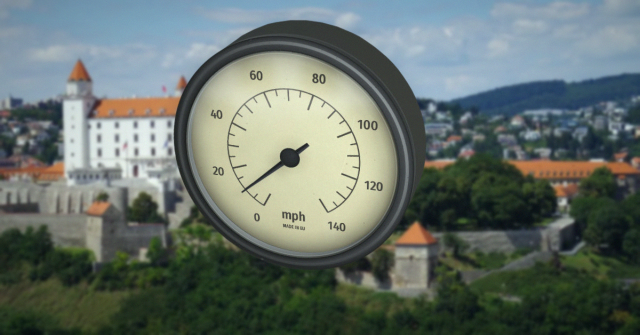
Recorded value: 10 mph
